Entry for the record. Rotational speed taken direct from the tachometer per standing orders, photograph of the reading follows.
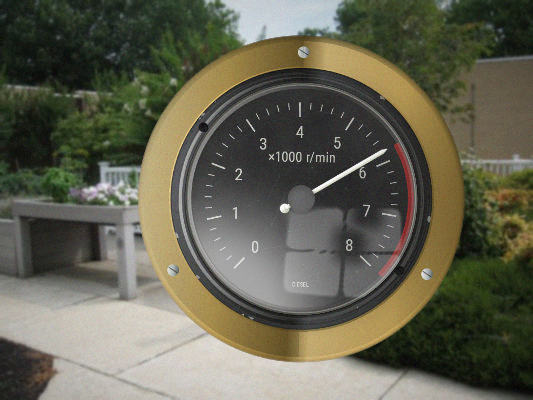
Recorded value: 5800 rpm
